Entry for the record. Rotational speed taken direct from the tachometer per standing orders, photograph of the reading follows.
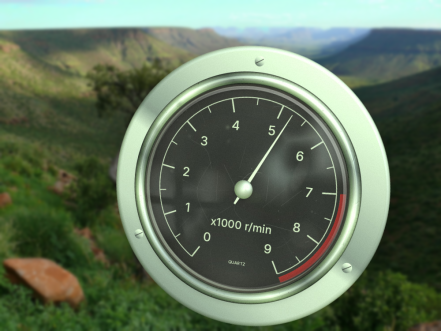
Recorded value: 5250 rpm
